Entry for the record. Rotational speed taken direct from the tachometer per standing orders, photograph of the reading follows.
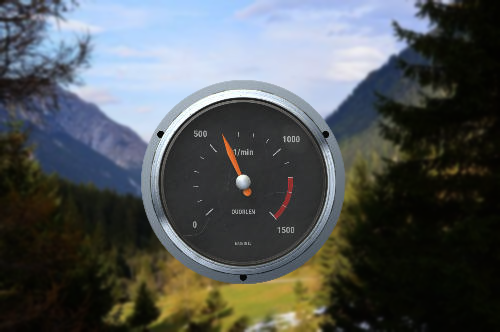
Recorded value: 600 rpm
